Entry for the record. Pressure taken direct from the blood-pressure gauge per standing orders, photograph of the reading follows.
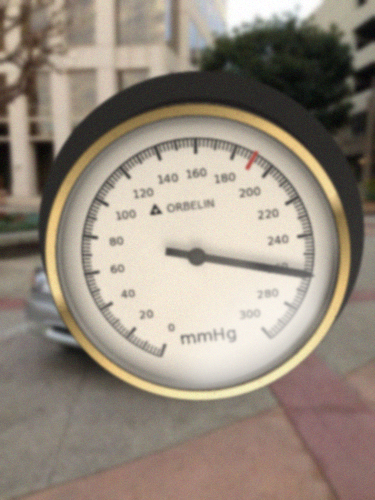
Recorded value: 260 mmHg
